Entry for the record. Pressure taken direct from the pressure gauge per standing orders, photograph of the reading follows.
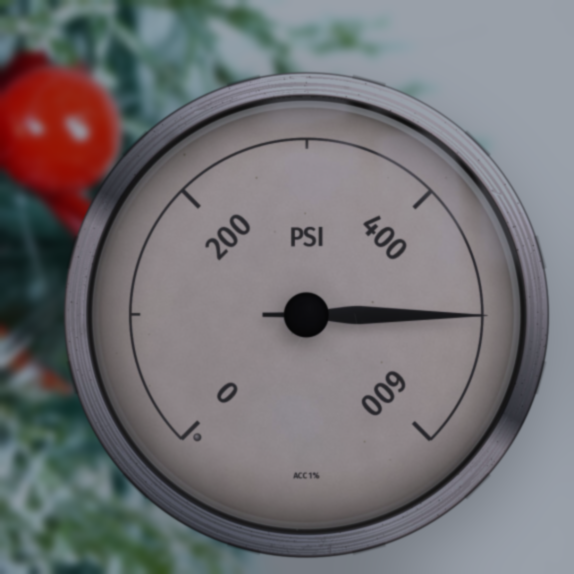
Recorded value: 500 psi
